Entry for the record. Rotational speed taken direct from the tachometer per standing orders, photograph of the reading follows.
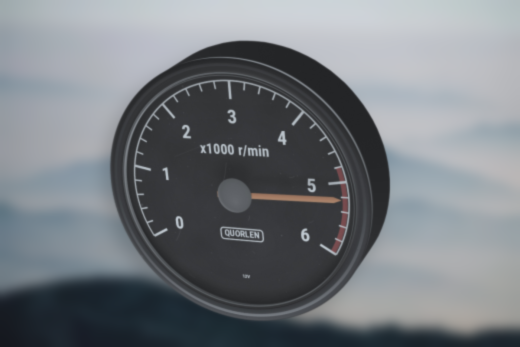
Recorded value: 5200 rpm
